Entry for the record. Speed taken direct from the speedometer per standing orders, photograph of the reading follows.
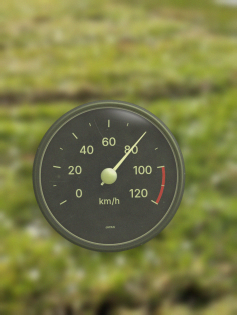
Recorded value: 80 km/h
